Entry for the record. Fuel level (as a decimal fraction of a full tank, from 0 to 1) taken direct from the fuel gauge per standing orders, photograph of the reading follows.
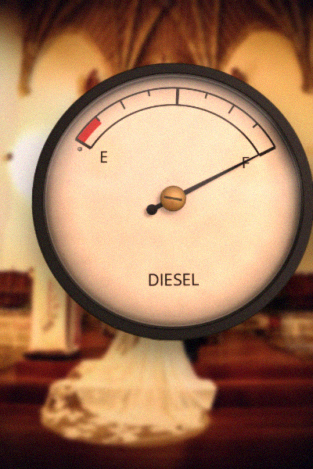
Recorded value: 1
